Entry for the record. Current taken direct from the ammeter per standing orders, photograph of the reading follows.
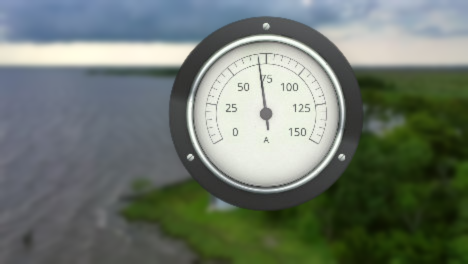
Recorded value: 70 A
